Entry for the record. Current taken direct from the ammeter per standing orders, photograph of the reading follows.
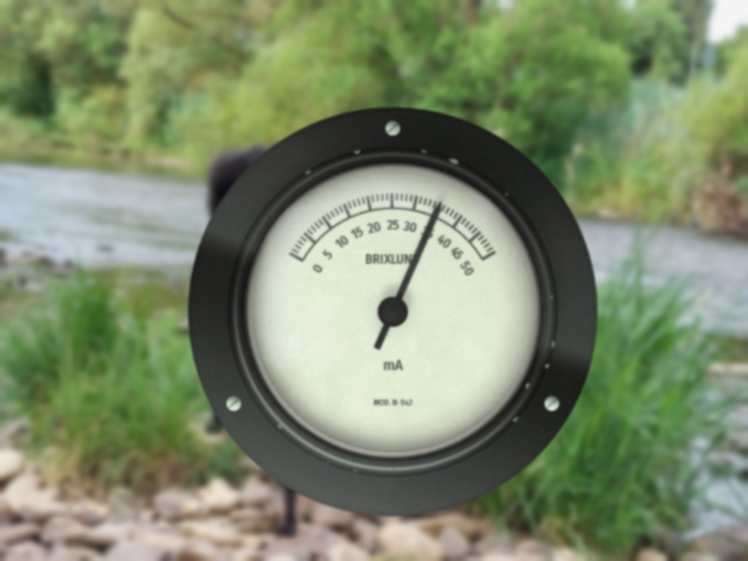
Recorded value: 35 mA
